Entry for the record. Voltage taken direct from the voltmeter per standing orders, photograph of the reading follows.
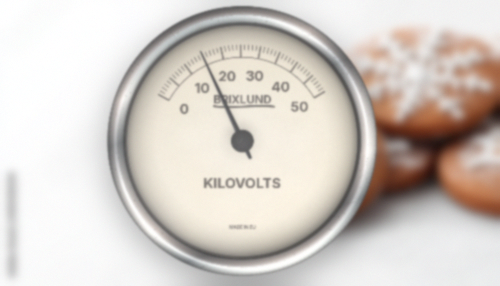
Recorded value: 15 kV
